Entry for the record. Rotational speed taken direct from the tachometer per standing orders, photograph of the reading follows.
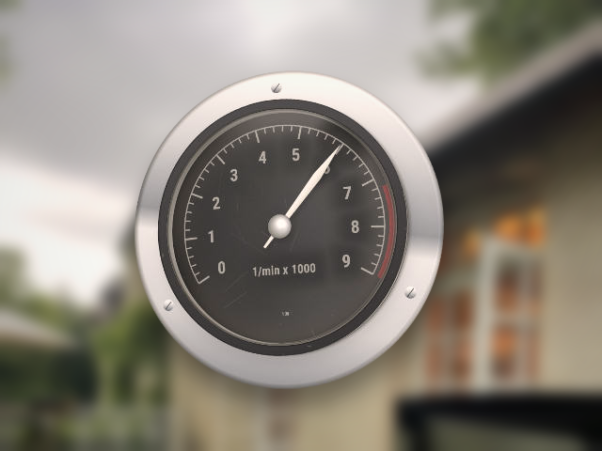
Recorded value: 6000 rpm
